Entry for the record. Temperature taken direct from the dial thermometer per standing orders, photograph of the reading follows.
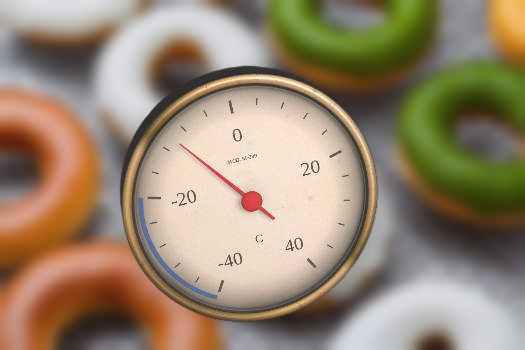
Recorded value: -10 °C
